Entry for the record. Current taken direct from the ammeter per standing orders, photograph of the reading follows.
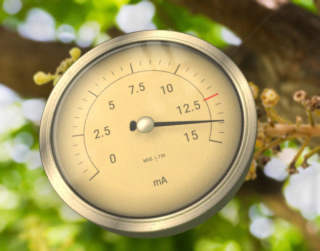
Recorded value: 14 mA
